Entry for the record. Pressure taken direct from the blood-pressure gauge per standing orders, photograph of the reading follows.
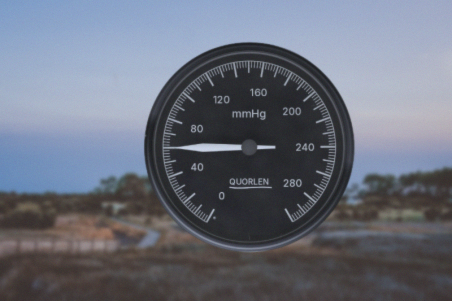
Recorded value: 60 mmHg
